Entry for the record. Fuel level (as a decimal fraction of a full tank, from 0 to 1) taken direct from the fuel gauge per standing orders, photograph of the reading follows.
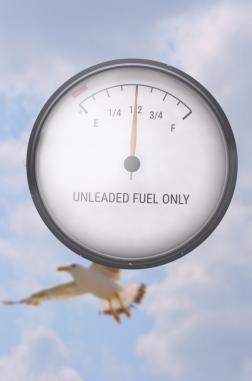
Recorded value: 0.5
